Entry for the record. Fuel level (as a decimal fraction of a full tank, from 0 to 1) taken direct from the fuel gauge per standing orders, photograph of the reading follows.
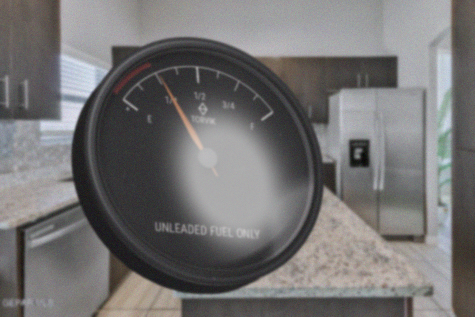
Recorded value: 0.25
